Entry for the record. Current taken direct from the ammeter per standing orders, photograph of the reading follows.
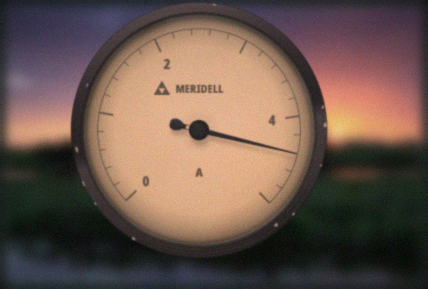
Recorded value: 4.4 A
